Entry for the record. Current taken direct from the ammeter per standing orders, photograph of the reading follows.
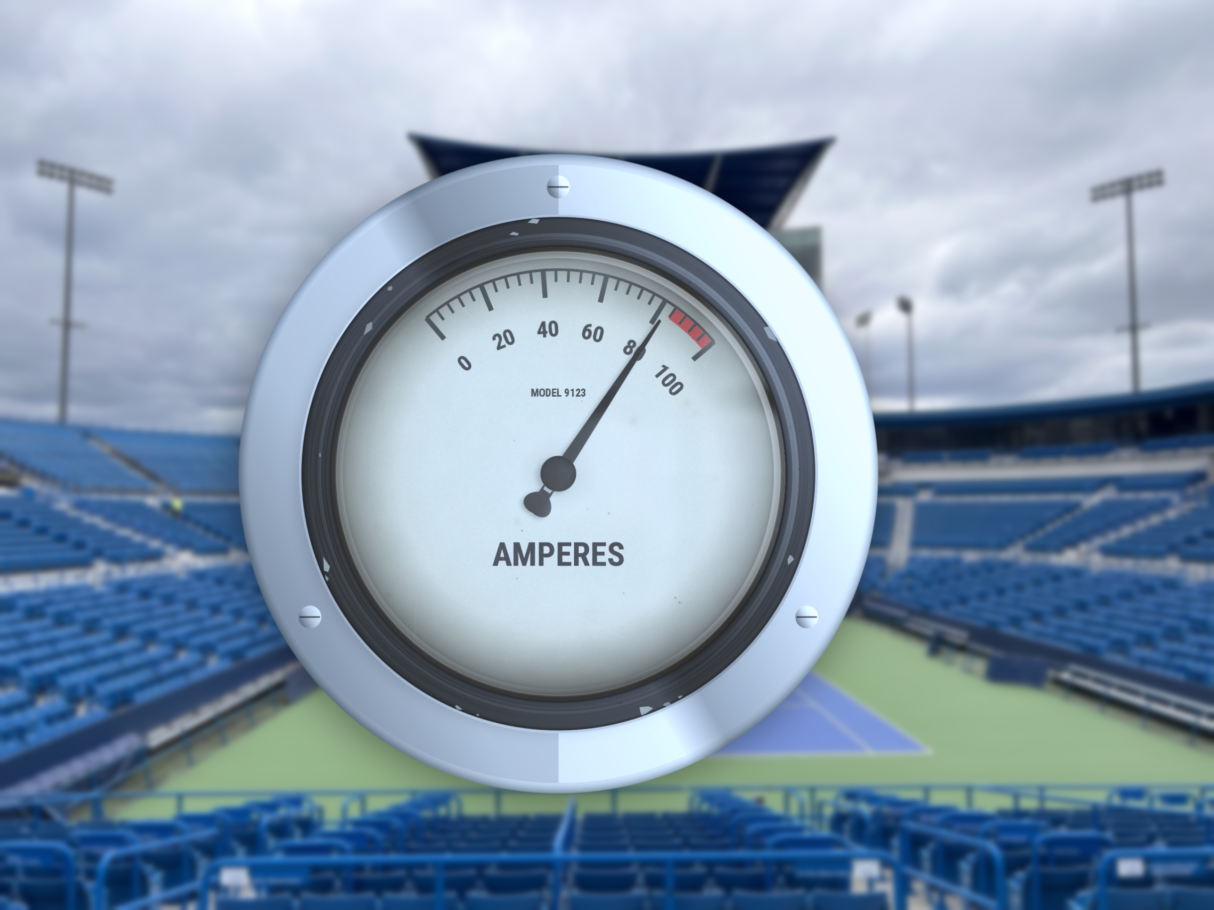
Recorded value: 82 A
